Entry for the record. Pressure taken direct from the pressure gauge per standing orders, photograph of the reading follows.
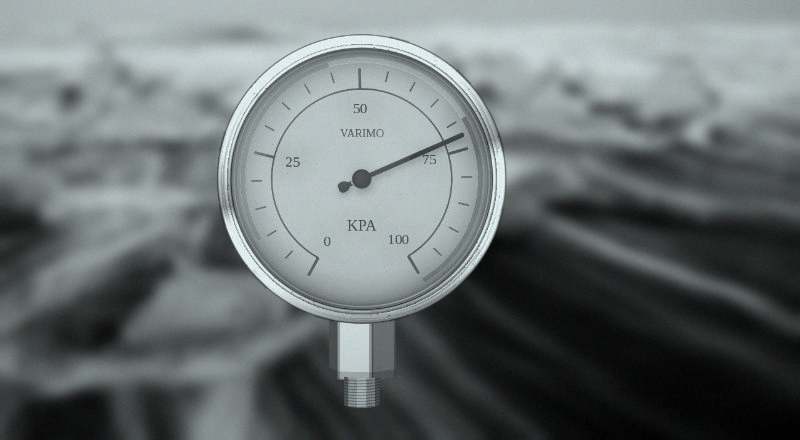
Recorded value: 72.5 kPa
